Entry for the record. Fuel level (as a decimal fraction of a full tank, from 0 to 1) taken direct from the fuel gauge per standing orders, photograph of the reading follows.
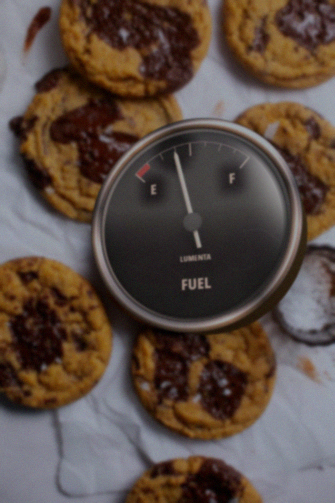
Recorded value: 0.375
